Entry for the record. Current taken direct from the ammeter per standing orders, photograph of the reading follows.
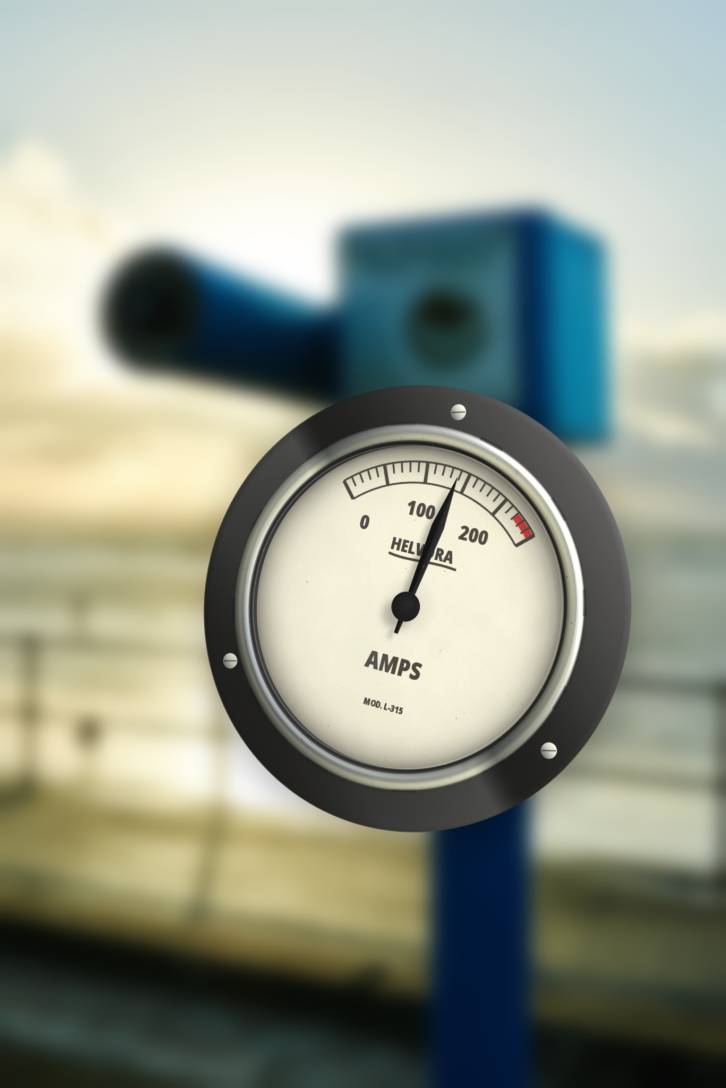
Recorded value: 140 A
